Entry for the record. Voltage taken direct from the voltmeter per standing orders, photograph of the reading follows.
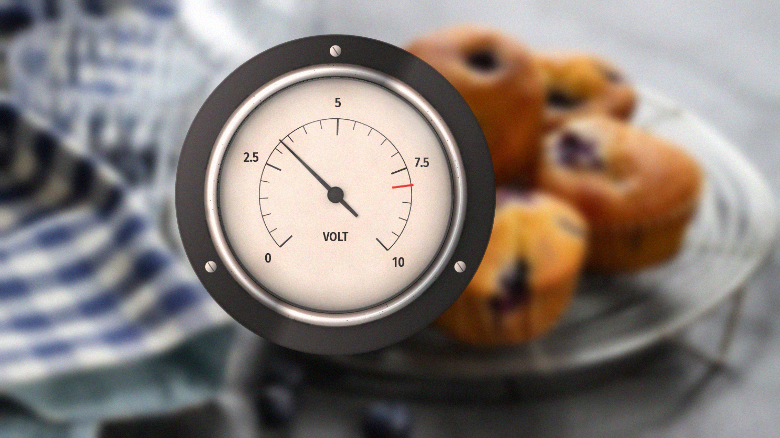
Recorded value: 3.25 V
